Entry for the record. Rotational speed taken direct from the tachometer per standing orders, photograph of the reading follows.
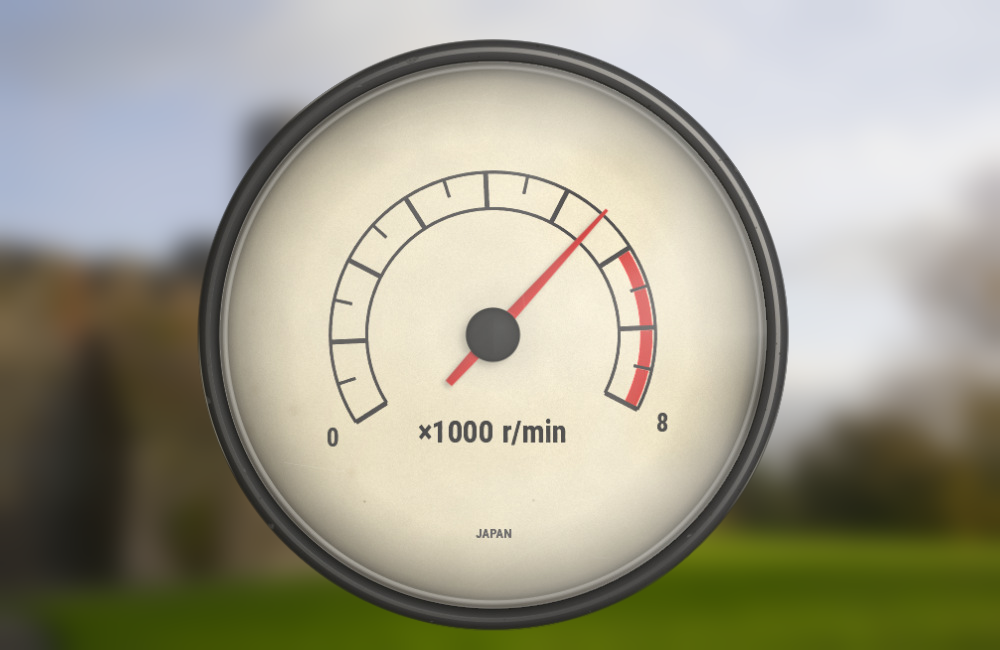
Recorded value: 5500 rpm
